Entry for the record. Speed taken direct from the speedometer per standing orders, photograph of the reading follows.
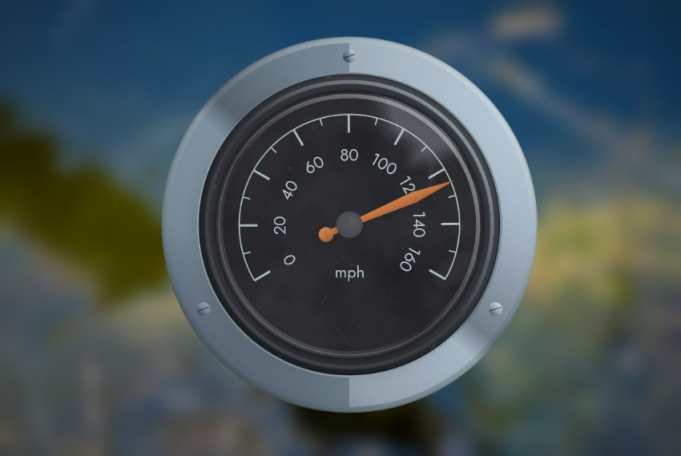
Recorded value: 125 mph
